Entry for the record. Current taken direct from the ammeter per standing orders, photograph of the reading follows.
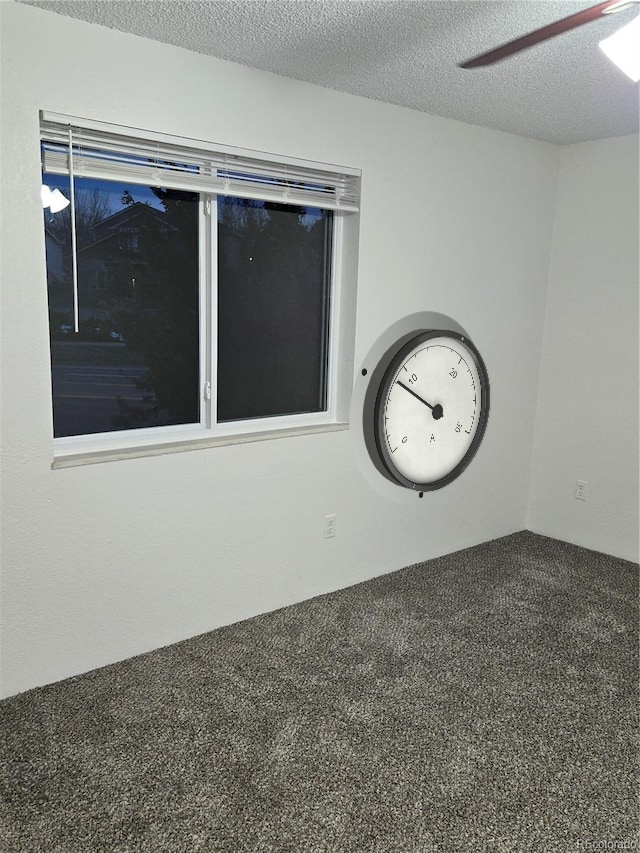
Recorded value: 8 A
